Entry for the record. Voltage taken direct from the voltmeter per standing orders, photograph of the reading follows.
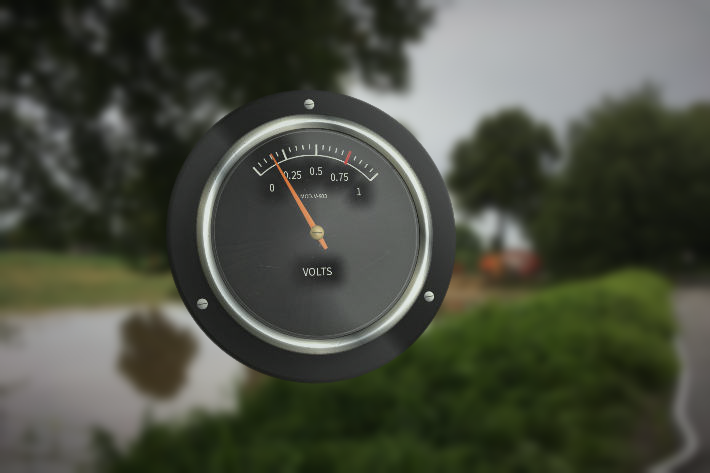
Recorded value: 0.15 V
